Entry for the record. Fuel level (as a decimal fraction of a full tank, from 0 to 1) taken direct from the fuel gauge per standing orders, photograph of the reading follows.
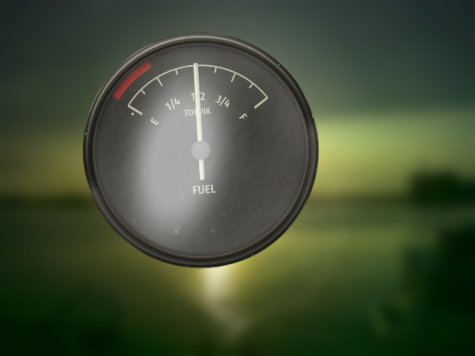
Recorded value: 0.5
